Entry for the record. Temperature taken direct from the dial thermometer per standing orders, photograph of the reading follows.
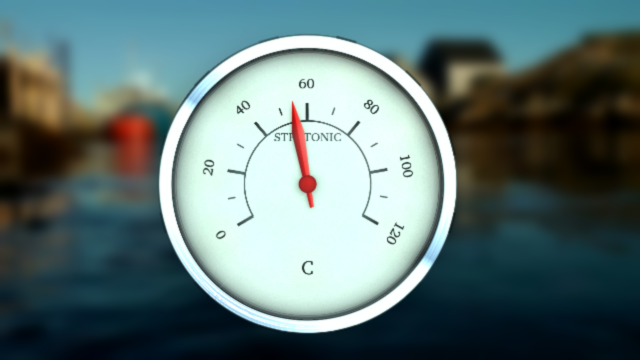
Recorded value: 55 °C
